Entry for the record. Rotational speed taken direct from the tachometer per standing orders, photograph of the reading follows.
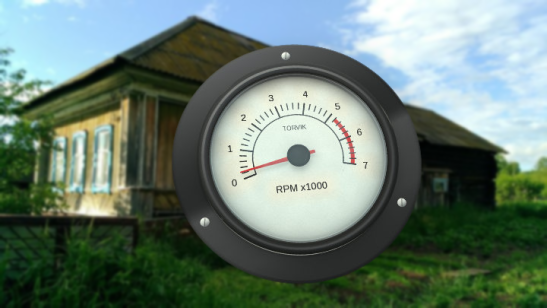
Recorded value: 200 rpm
